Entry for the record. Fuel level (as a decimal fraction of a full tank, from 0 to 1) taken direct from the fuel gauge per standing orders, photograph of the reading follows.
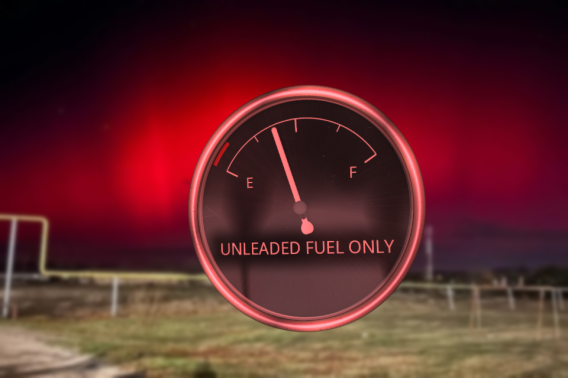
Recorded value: 0.375
